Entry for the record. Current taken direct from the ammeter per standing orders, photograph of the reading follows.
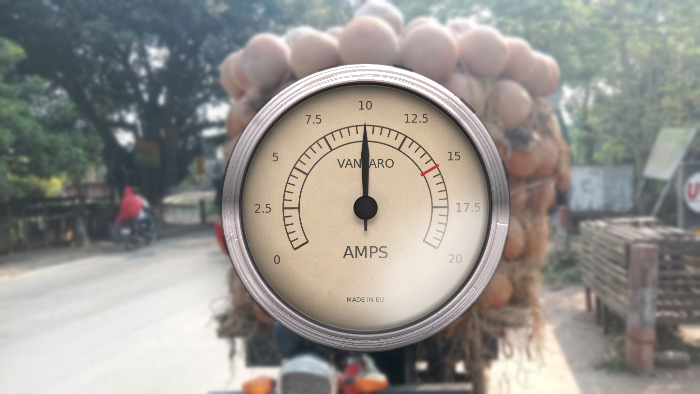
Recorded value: 10 A
